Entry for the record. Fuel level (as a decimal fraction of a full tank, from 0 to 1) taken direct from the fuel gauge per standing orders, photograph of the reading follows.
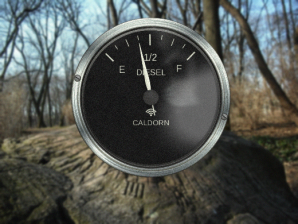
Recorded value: 0.375
